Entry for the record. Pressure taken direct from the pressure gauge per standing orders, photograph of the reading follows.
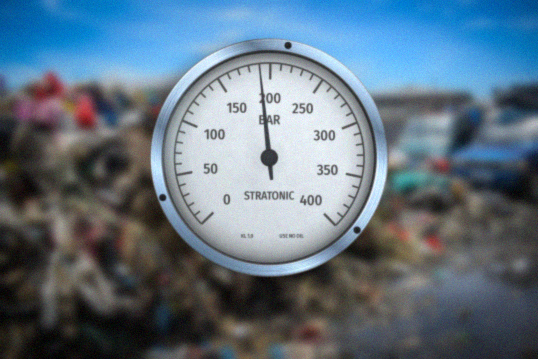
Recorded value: 190 bar
